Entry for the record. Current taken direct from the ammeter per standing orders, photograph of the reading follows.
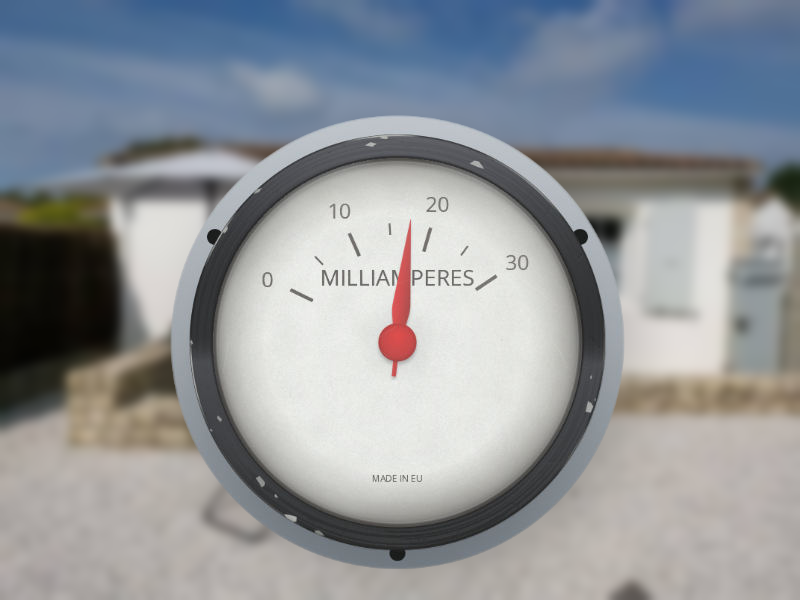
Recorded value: 17.5 mA
